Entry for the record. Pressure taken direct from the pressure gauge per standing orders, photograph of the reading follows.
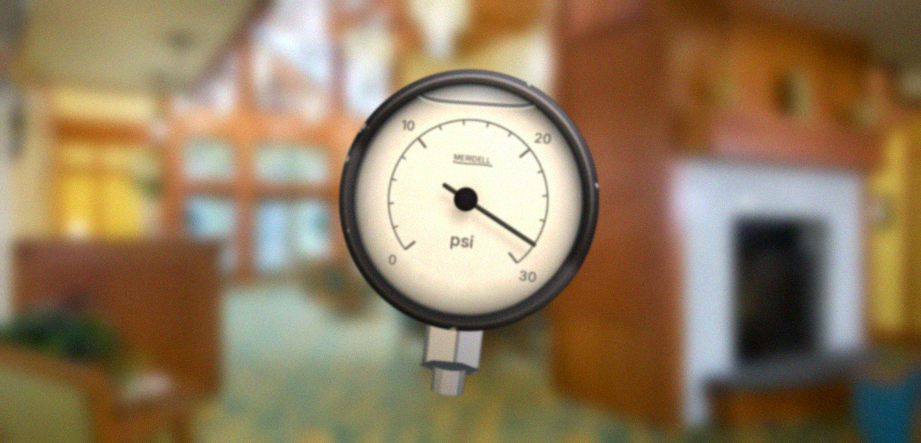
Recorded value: 28 psi
